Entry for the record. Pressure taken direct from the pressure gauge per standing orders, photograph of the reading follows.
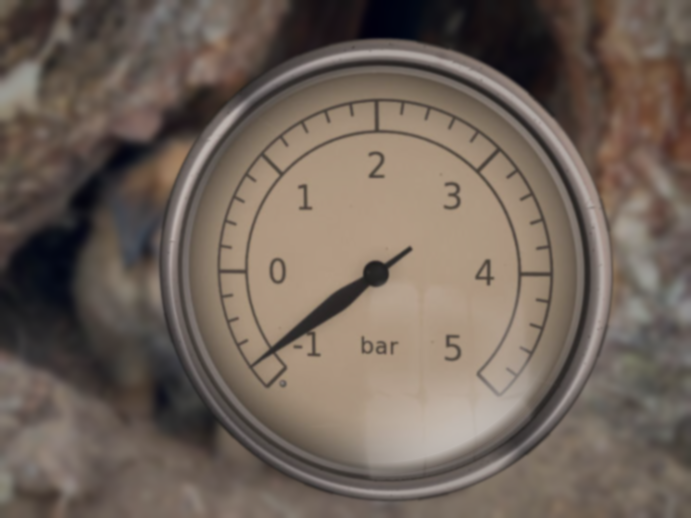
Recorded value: -0.8 bar
